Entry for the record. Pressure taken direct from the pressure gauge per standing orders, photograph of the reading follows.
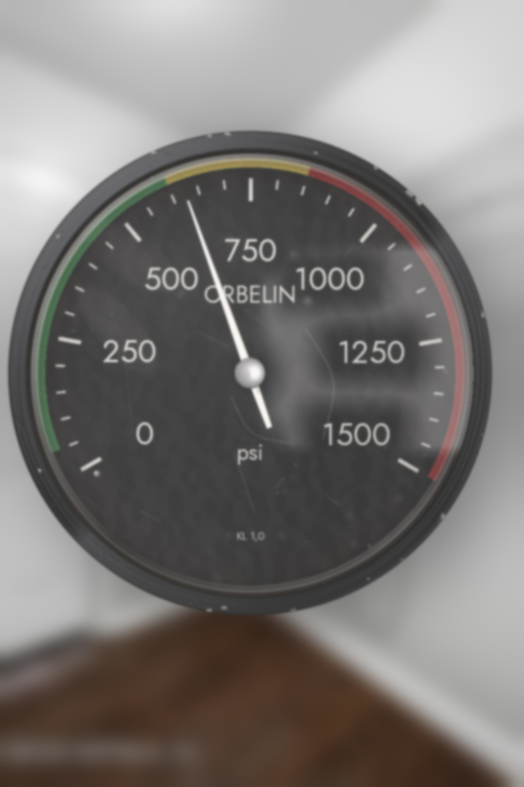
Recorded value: 625 psi
